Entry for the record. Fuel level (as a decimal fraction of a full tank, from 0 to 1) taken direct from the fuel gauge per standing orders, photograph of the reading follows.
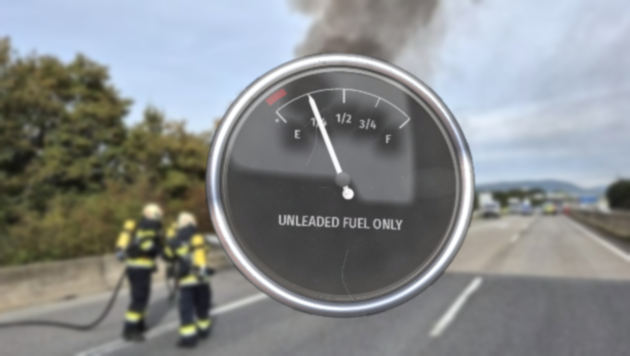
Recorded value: 0.25
